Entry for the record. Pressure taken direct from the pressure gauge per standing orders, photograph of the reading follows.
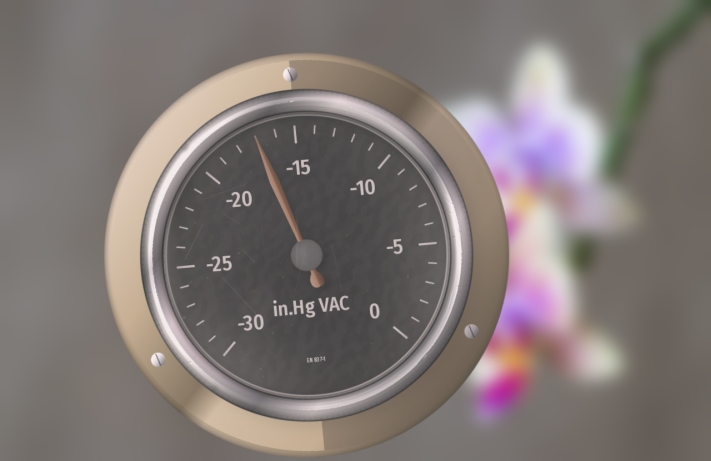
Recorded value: -17 inHg
